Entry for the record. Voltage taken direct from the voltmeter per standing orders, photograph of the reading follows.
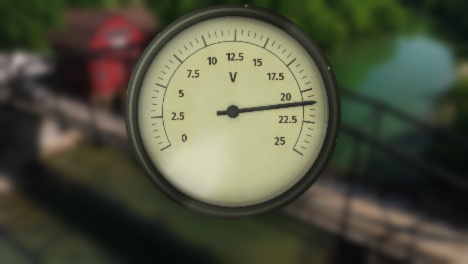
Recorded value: 21 V
